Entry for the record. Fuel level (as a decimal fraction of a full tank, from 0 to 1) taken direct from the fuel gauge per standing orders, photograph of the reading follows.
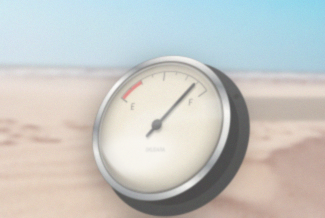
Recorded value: 0.875
